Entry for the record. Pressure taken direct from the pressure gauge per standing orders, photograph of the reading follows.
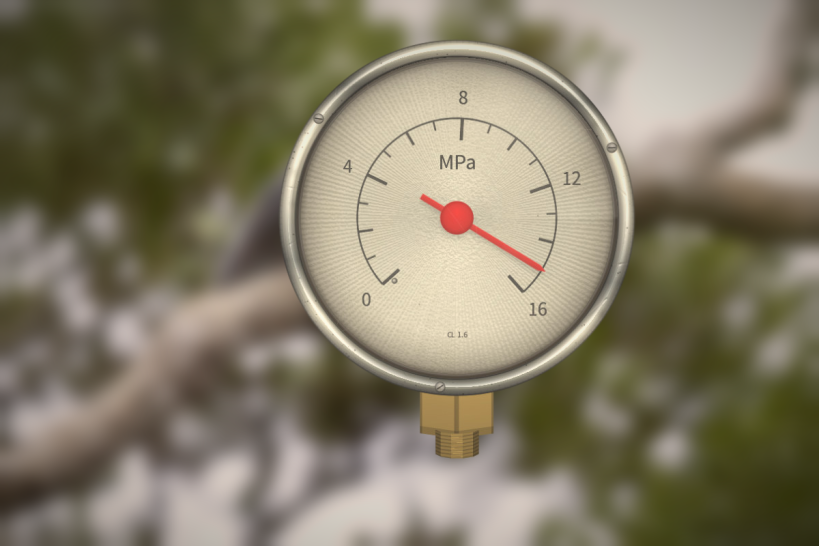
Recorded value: 15 MPa
